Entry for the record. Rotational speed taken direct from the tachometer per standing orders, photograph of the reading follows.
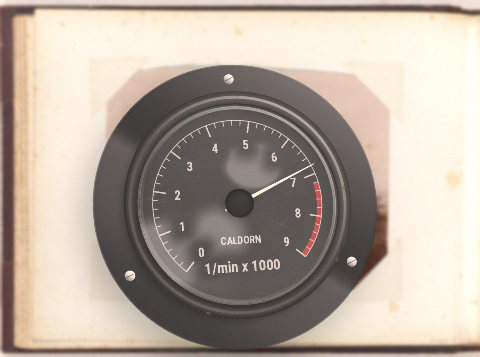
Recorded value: 6800 rpm
